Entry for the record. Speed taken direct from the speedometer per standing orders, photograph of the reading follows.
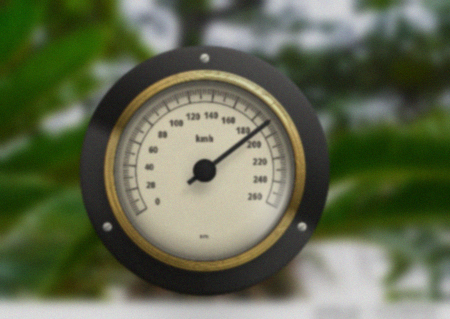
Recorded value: 190 km/h
